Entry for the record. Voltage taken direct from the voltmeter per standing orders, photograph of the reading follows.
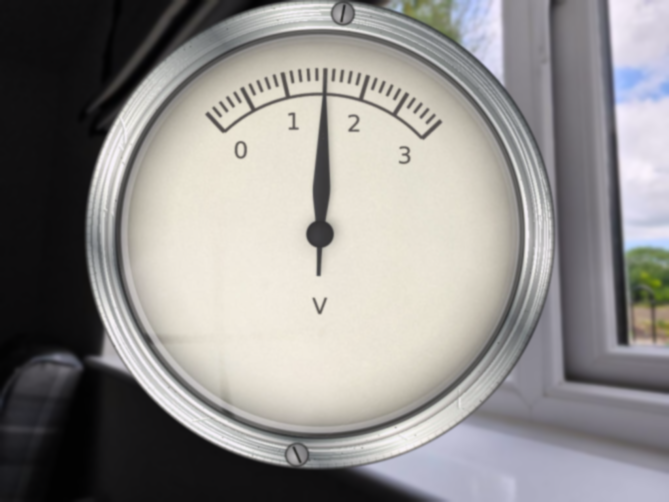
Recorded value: 1.5 V
